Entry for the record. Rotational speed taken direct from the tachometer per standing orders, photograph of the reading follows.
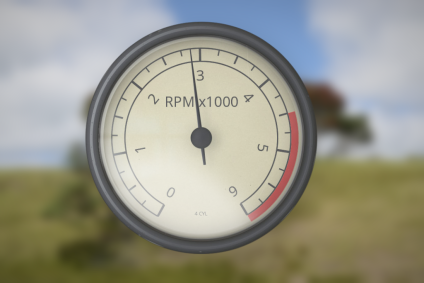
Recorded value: 2875 rpm
